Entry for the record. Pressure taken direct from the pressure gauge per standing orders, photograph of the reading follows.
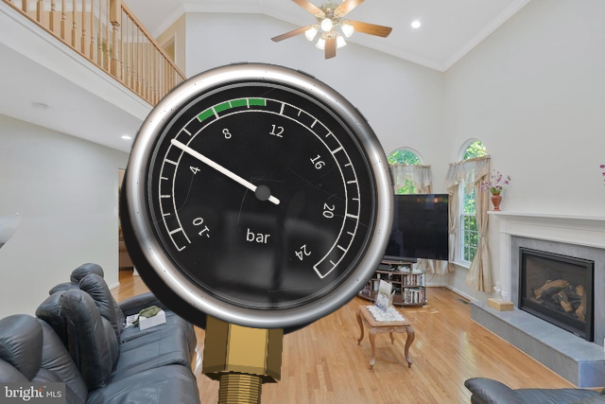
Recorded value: 5 bar
